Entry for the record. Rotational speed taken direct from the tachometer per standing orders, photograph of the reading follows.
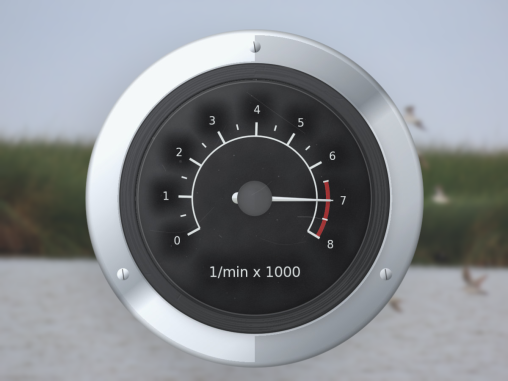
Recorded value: 7000 rpm
